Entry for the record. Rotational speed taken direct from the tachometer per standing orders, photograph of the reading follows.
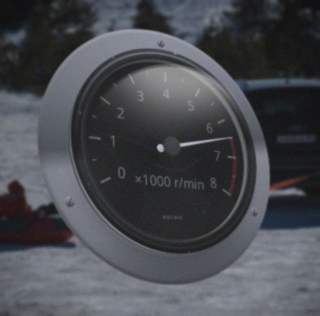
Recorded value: 6500 rpm
